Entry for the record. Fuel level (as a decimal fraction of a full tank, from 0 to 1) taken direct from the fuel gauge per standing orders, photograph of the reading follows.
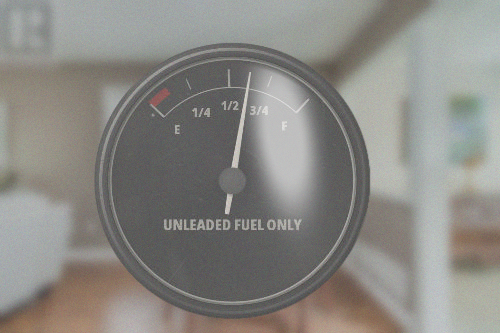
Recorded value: 0.625
